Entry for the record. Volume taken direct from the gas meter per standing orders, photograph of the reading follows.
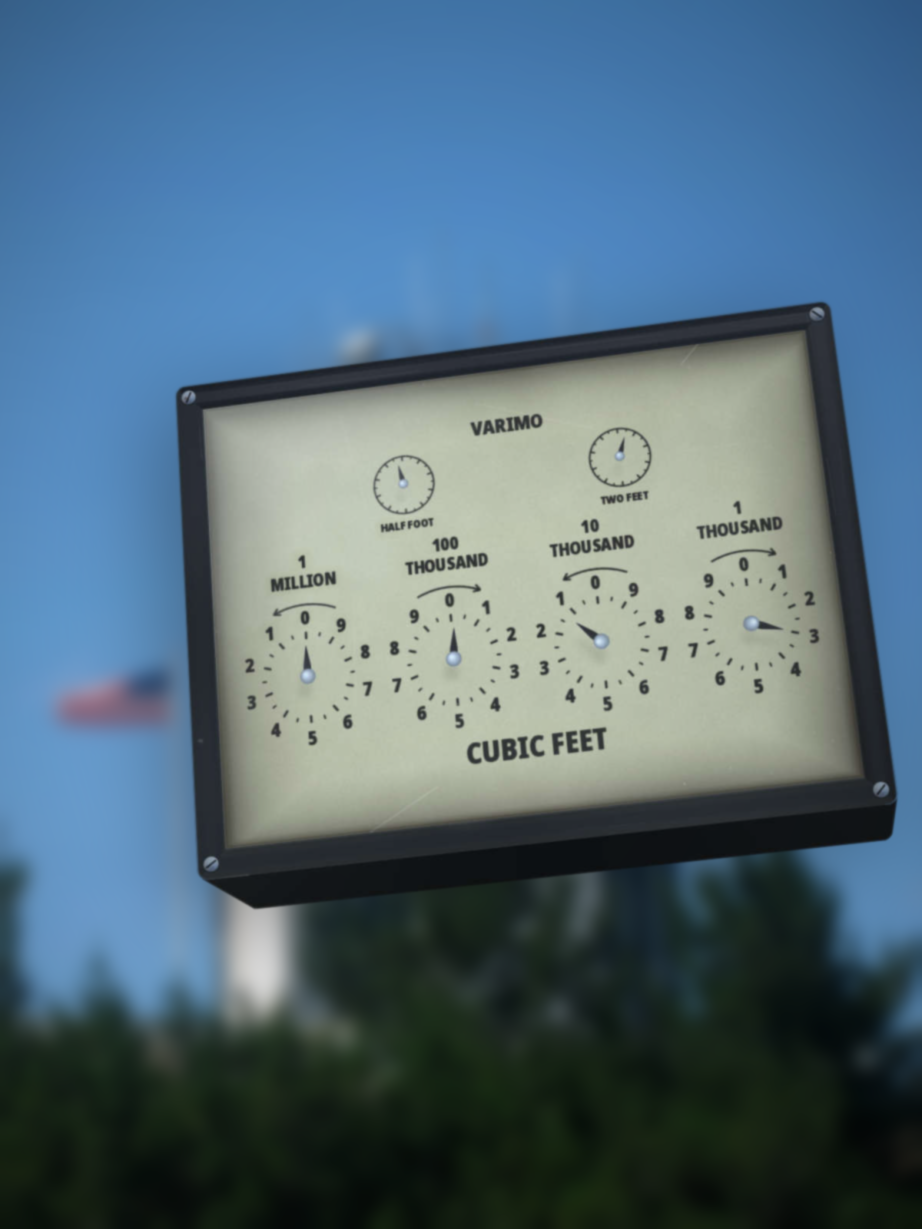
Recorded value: 1300 ft³
